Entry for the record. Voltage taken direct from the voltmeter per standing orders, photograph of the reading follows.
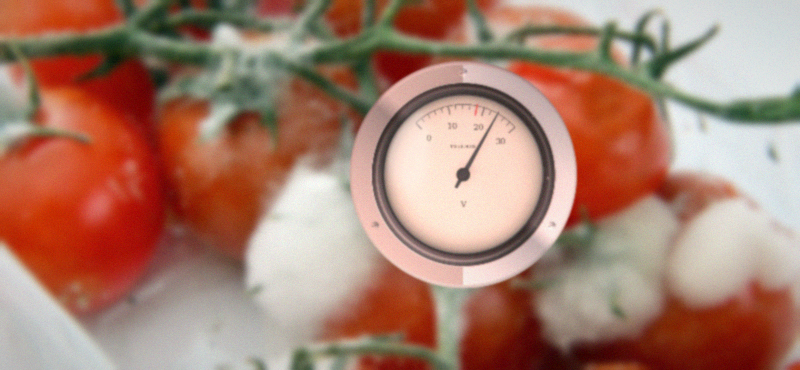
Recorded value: 24 V
